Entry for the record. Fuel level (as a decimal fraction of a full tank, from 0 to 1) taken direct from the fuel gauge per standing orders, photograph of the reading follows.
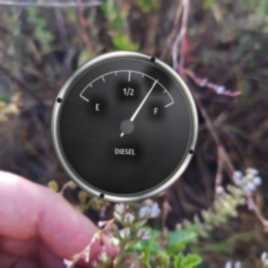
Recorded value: 0.75
